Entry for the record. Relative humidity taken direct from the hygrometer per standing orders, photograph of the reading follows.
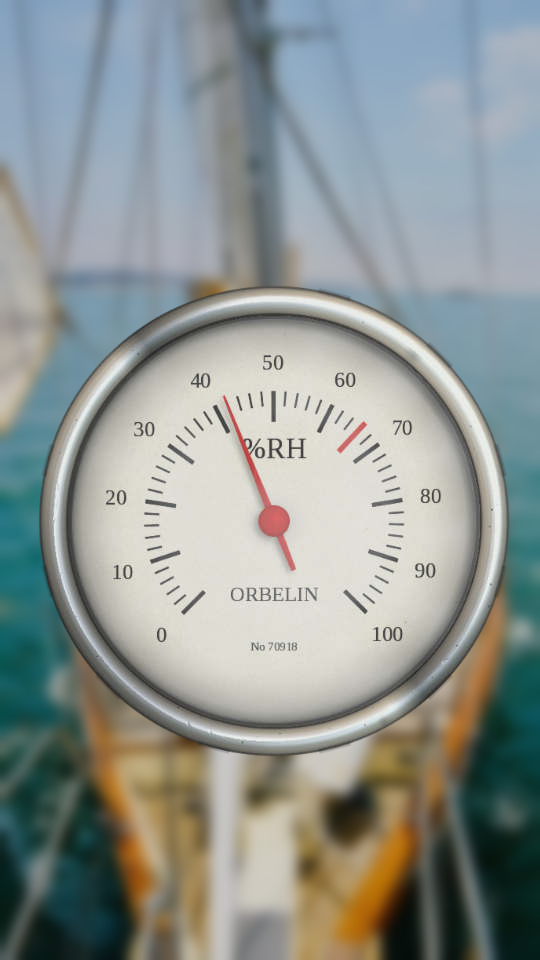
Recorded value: 42 %
